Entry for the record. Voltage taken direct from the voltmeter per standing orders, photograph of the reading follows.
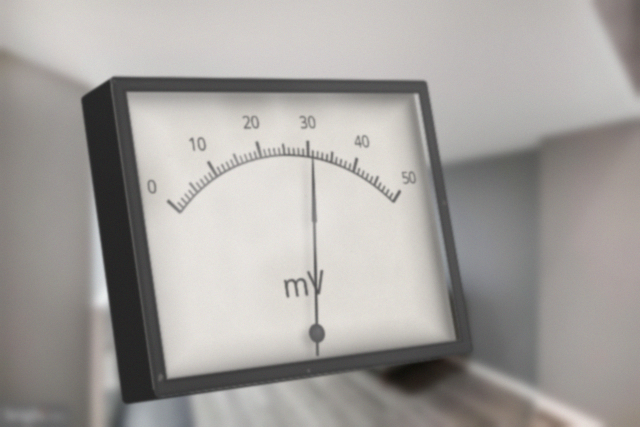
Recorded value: 30 mV
